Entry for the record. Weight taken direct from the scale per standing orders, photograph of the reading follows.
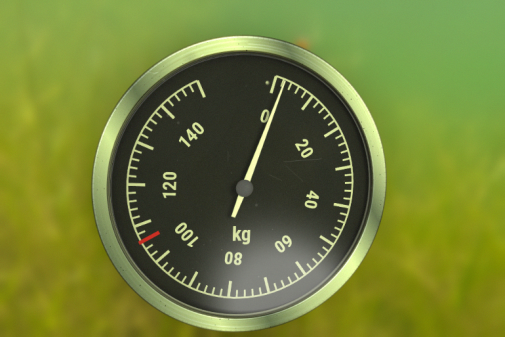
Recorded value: 2 kg
